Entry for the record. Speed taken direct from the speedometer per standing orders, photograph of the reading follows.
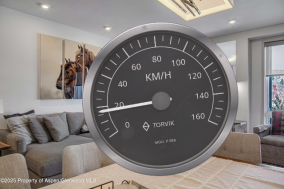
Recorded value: 17.5 km/h
